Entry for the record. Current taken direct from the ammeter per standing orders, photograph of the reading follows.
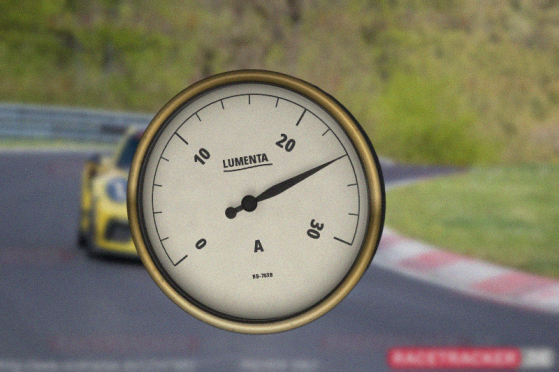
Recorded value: 24 A
